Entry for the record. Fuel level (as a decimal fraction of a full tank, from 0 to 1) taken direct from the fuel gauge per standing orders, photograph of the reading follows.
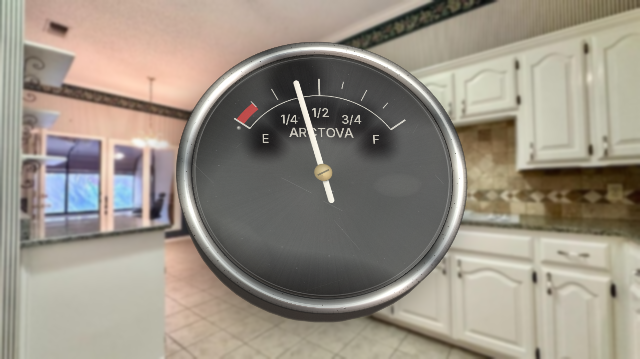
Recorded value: 0.375
